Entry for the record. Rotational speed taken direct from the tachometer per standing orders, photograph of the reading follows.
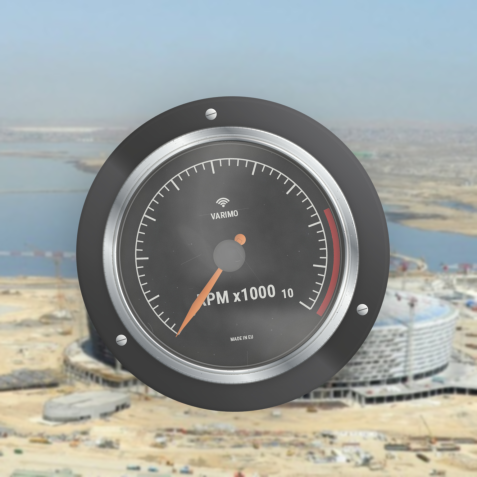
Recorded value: 0 rpm
